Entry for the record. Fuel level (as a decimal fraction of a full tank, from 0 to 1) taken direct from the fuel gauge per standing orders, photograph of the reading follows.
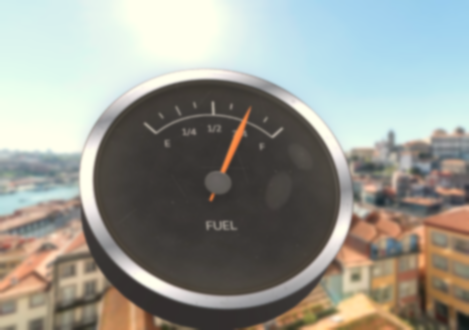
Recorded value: 0.75
